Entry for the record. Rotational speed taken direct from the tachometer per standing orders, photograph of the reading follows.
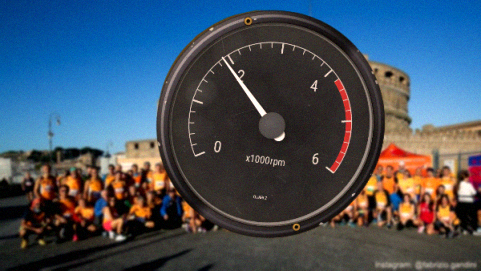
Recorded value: 1900 rpm
